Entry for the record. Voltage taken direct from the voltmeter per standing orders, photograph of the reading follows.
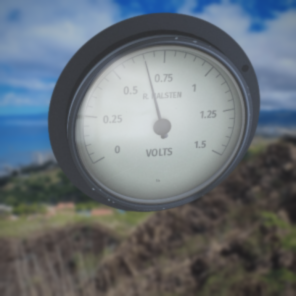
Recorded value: 0.65 V
